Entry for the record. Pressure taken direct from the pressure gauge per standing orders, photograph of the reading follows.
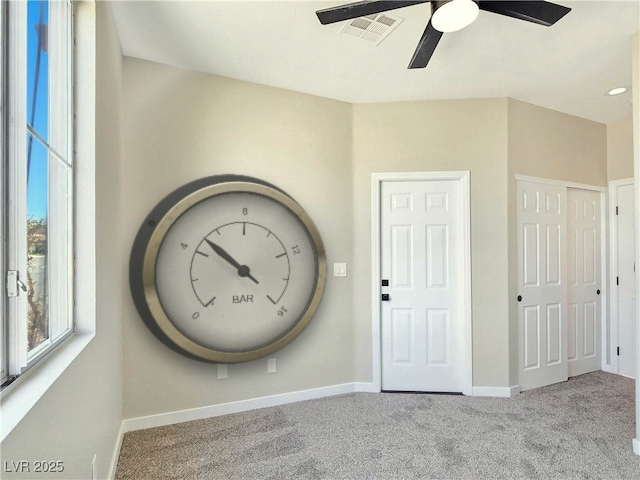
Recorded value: 5 bar
